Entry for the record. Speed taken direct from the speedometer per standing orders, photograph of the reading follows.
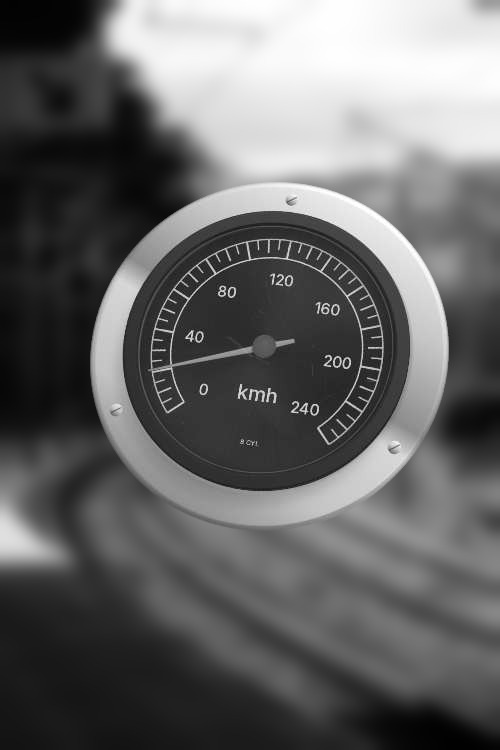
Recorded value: 20 km/h
